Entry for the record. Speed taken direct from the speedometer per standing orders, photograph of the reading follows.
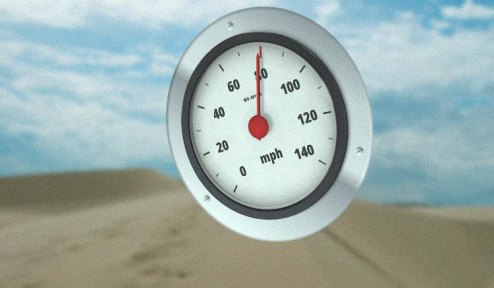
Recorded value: 80 mph
